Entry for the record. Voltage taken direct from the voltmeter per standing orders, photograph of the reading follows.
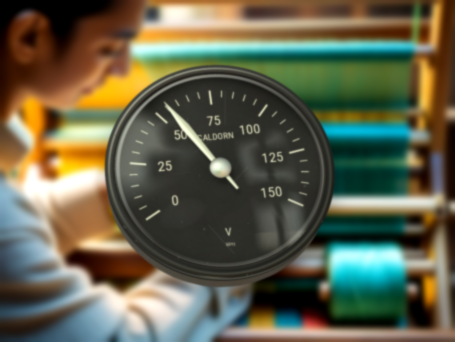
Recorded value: 55 V
